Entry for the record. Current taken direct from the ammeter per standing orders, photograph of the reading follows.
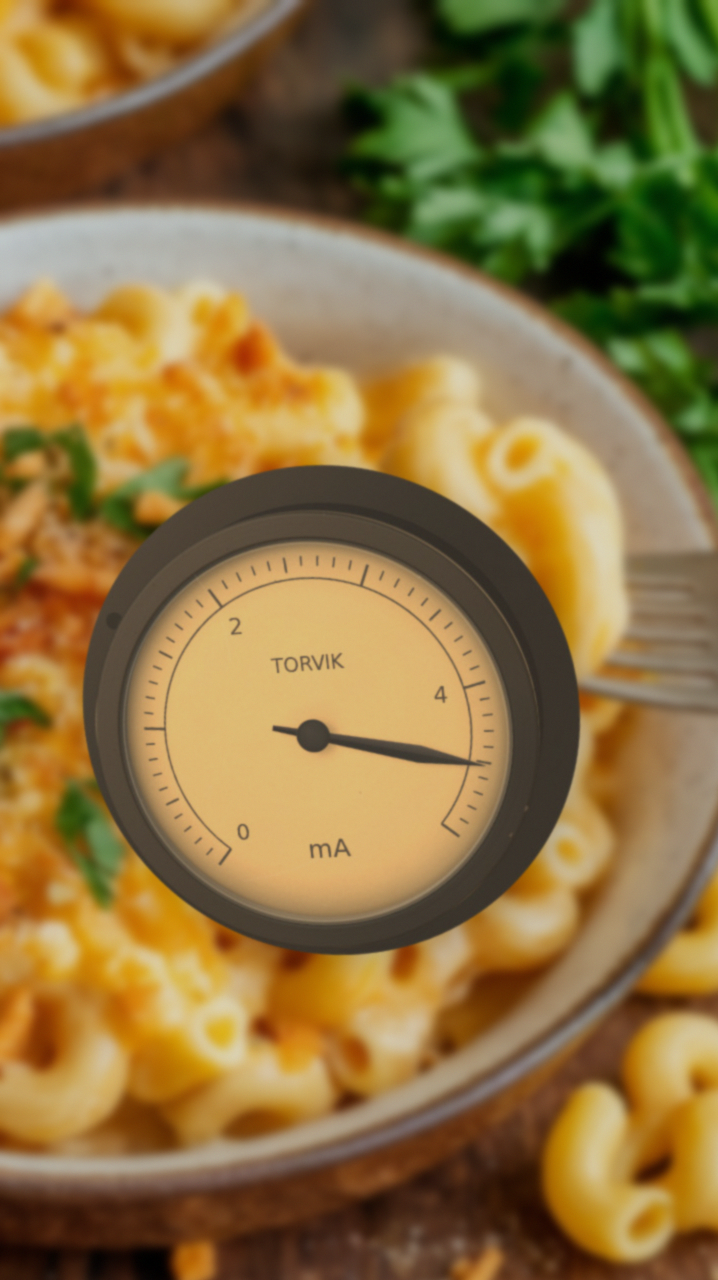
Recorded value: 4.5 mA
